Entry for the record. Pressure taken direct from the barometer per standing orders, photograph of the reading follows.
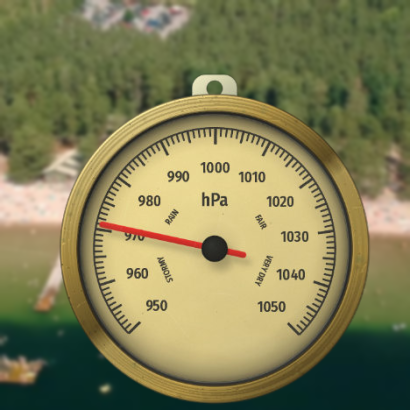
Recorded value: 971 hPa
